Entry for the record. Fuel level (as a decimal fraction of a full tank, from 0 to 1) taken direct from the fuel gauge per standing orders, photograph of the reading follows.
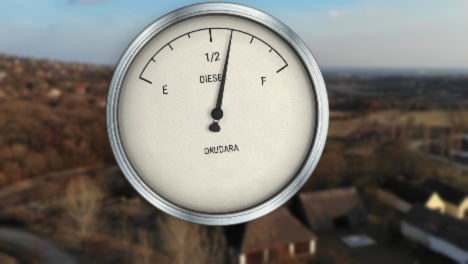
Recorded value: 0.625
